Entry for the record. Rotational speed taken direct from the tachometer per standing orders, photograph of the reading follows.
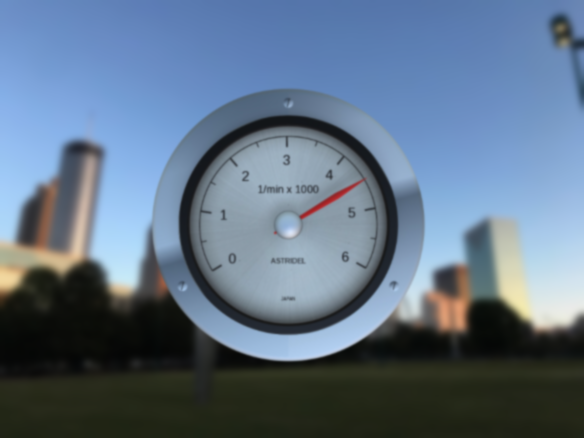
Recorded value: 4500 rpm
